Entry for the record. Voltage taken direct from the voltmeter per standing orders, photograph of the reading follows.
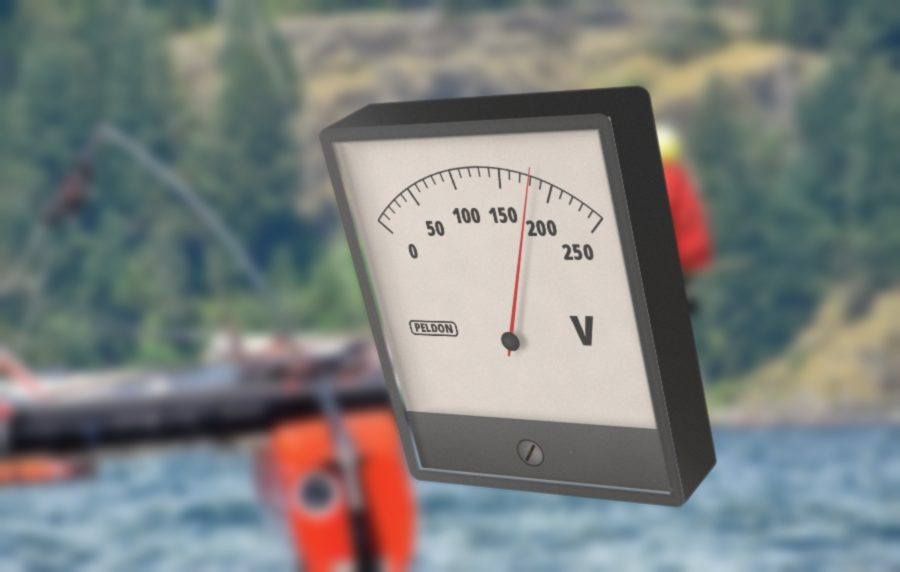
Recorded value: 180 V
